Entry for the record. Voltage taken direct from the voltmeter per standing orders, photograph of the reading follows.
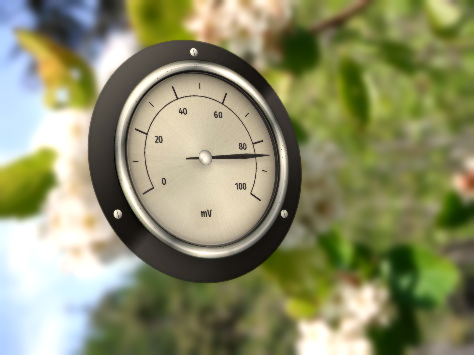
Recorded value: 85 mV
